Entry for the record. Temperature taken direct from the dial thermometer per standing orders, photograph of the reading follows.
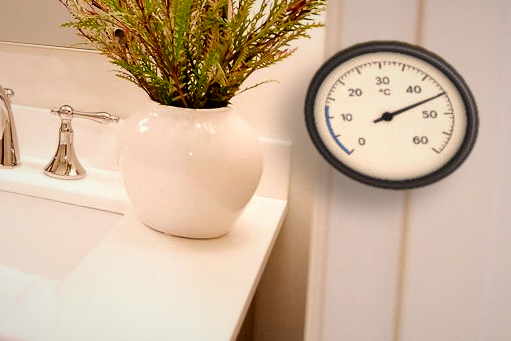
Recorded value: 45 °C
